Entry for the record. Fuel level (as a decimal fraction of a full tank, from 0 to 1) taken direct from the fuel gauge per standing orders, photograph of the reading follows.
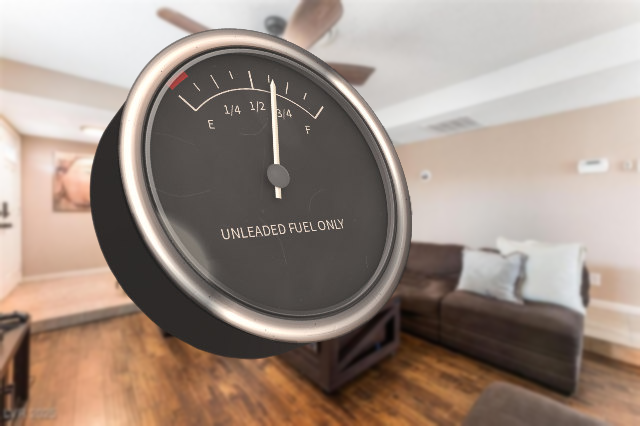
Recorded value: 0.625
